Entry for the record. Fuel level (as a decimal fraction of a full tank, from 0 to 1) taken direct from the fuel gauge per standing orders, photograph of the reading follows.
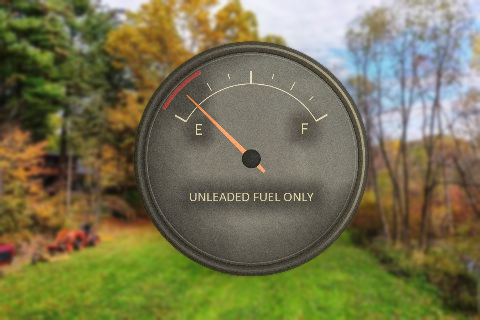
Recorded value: 0.125
